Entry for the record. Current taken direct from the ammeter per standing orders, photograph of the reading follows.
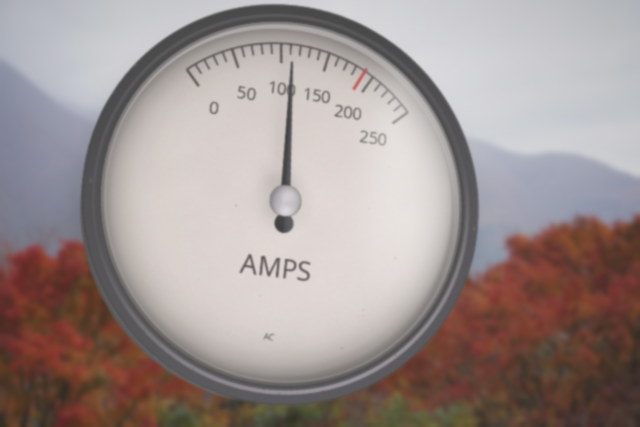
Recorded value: 110 A
